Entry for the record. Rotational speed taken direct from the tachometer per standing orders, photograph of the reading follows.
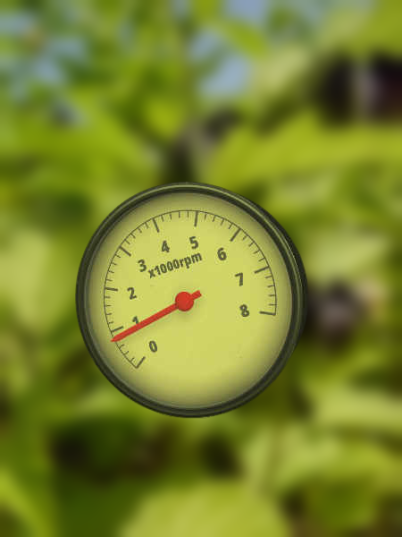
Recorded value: 800 rpm
